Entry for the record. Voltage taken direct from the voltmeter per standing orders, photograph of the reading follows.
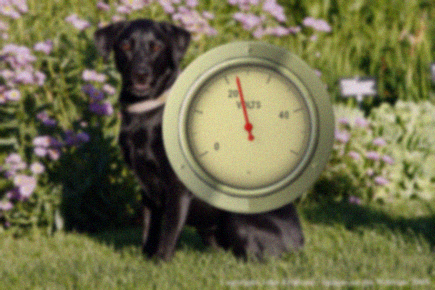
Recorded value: 22.5 V
